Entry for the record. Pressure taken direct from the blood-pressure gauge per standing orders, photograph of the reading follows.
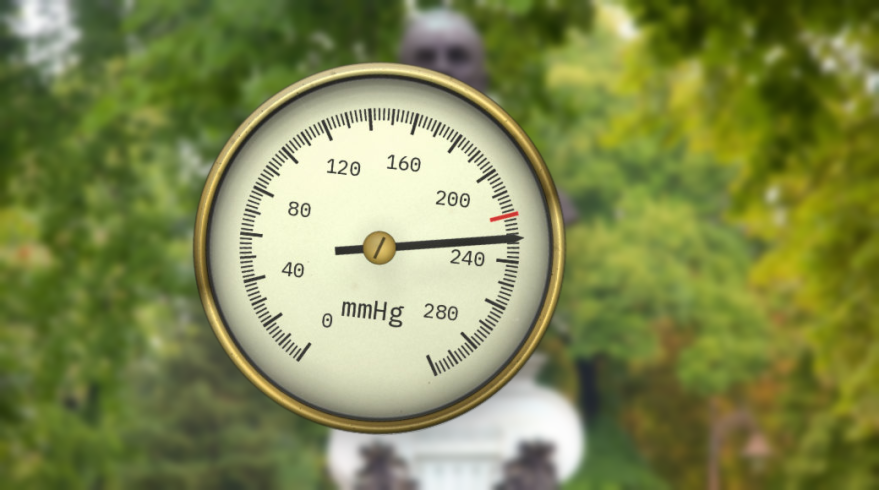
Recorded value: 230 mmHg
